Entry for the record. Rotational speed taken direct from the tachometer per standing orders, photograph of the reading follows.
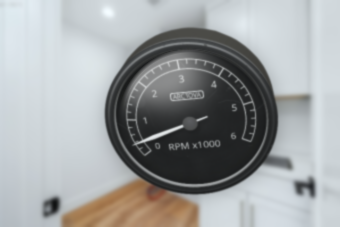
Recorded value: 400 rpm
